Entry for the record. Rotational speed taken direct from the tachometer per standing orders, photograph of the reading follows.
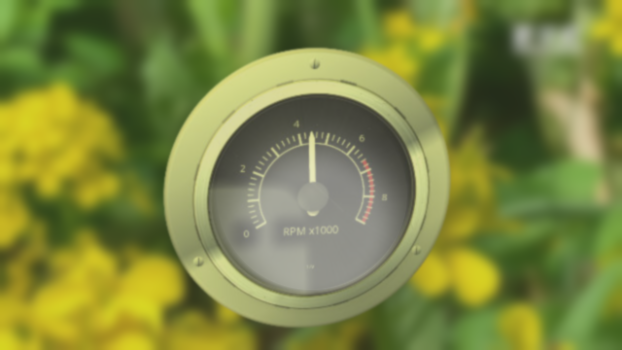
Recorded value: 4400 rpm
